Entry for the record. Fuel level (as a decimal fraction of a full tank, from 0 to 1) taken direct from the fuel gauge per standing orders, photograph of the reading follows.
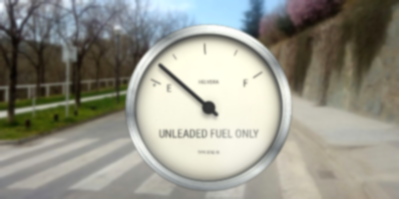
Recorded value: 0.125
